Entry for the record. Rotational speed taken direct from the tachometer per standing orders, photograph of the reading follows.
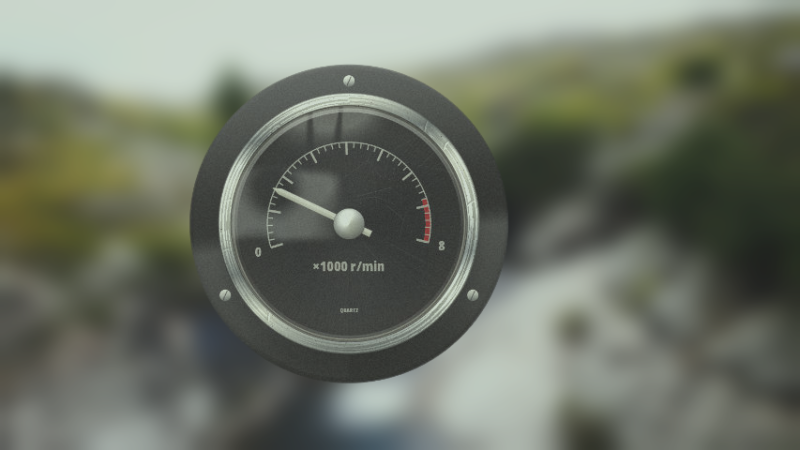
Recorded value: 1600 rpm
